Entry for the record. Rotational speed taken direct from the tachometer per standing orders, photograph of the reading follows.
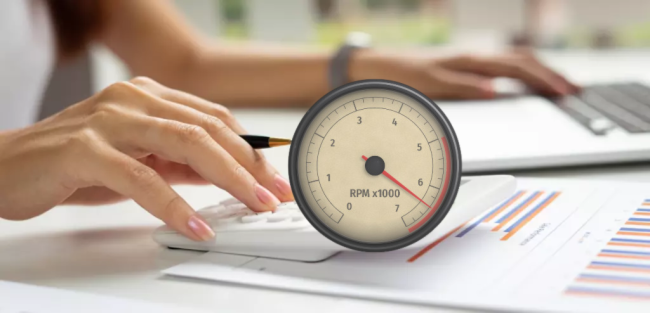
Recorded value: 6400 rpm
